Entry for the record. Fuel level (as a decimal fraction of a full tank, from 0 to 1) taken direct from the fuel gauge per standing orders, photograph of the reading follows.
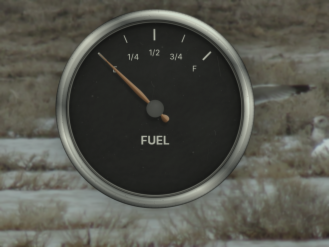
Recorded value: 0
